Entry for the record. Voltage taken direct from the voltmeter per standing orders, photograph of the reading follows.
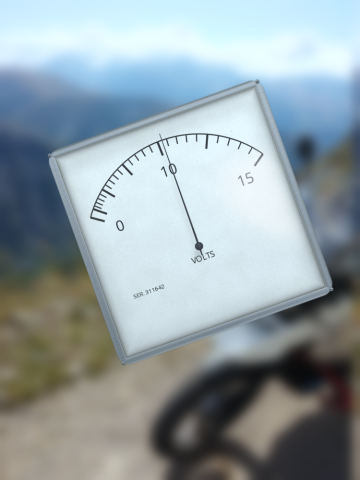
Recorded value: 10.25 V
